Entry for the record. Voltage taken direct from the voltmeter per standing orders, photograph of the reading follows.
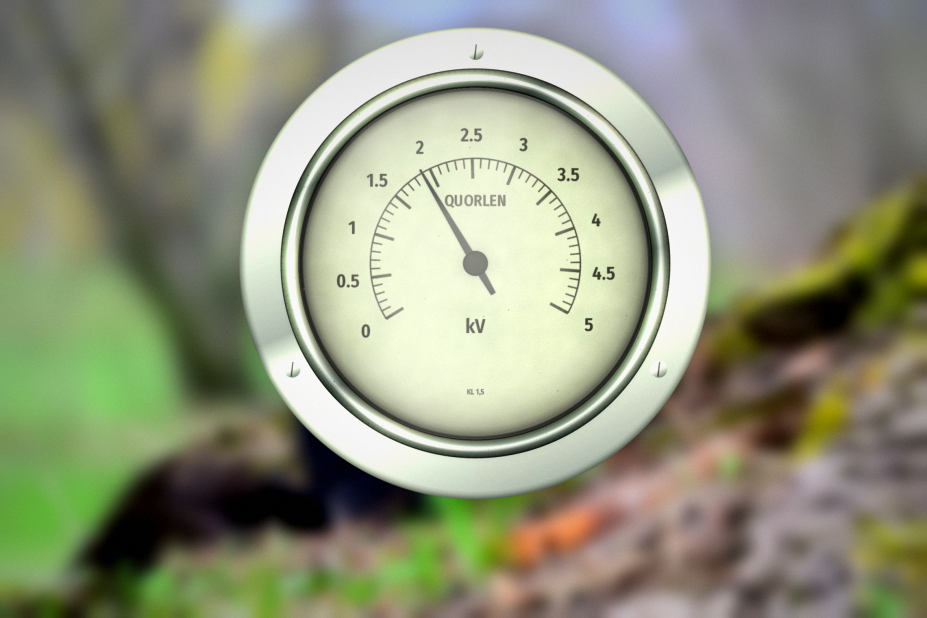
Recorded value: 1.9 kV
